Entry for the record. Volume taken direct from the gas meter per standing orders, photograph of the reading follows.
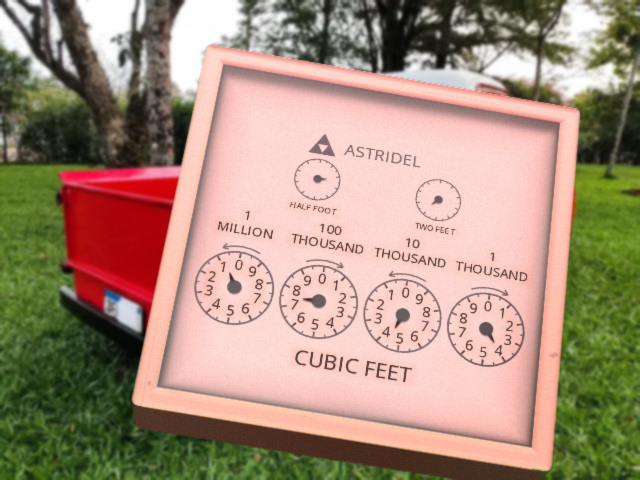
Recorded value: 74400 ft³
